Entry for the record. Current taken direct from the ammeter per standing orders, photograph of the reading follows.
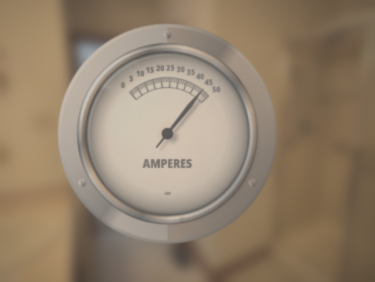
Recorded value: 45 A
